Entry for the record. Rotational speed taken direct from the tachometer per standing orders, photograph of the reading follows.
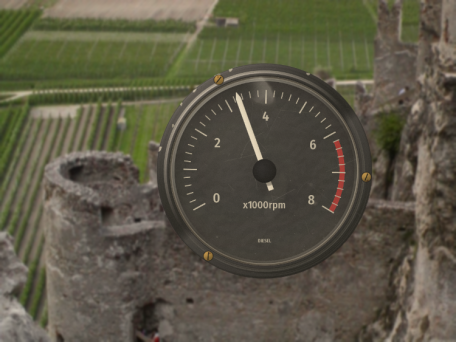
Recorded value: 3300 rpm
